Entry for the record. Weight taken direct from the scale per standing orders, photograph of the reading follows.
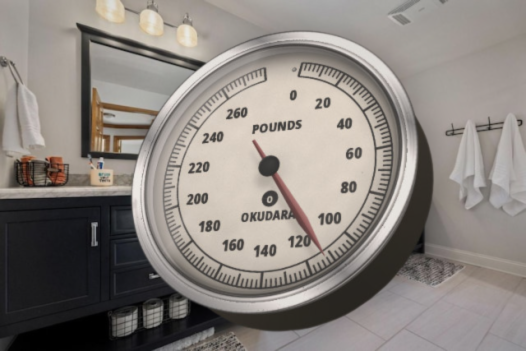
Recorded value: 112 lb
